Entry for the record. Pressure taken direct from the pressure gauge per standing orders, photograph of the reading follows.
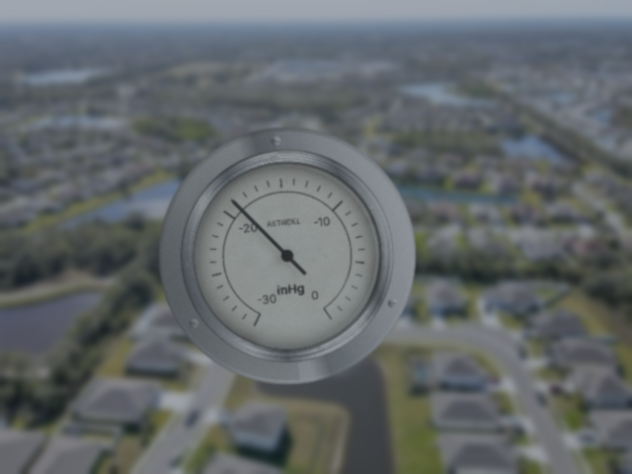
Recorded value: -19 inHg
